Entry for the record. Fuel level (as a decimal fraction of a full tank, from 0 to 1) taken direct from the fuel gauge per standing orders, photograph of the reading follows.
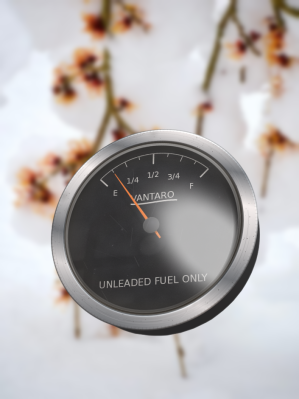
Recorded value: 0.125
